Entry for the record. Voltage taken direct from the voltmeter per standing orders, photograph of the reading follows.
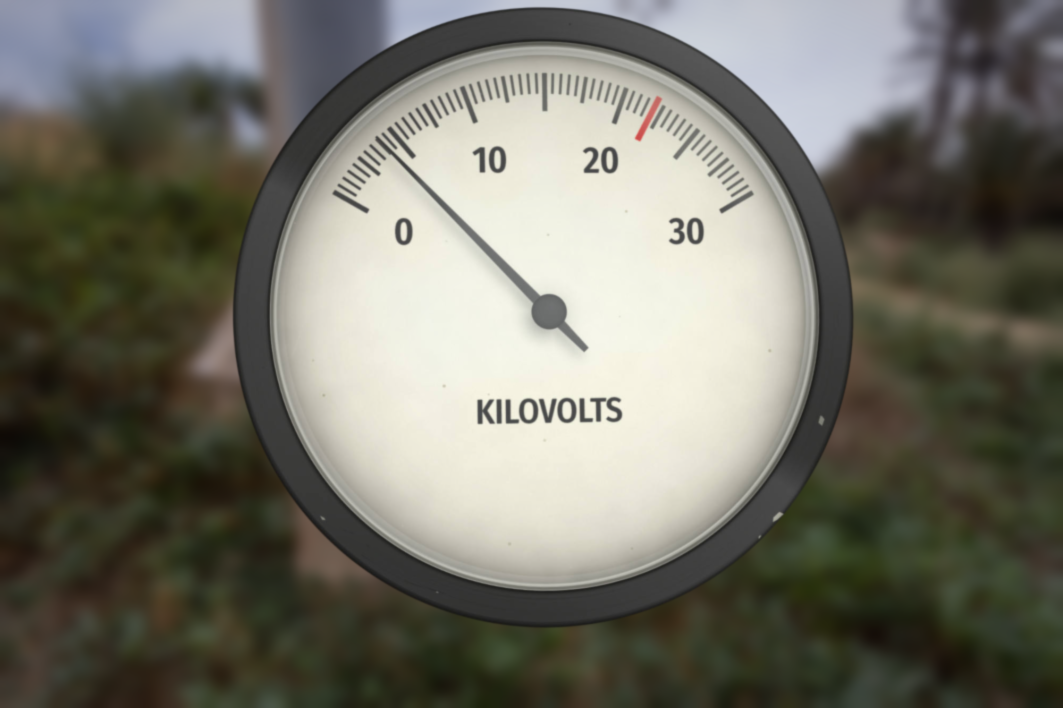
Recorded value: 4 kV
